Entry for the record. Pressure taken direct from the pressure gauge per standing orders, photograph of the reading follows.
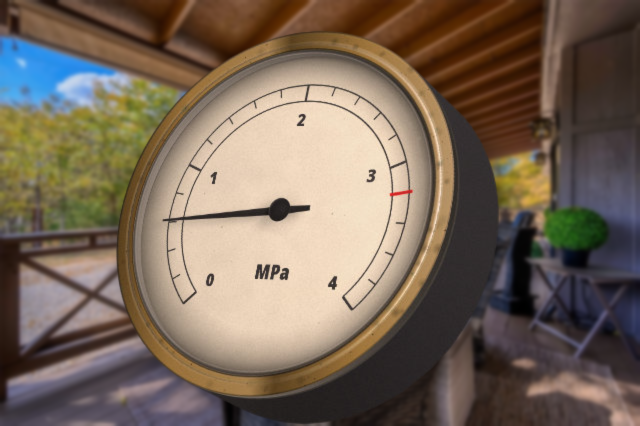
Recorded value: 0.6 MPa
